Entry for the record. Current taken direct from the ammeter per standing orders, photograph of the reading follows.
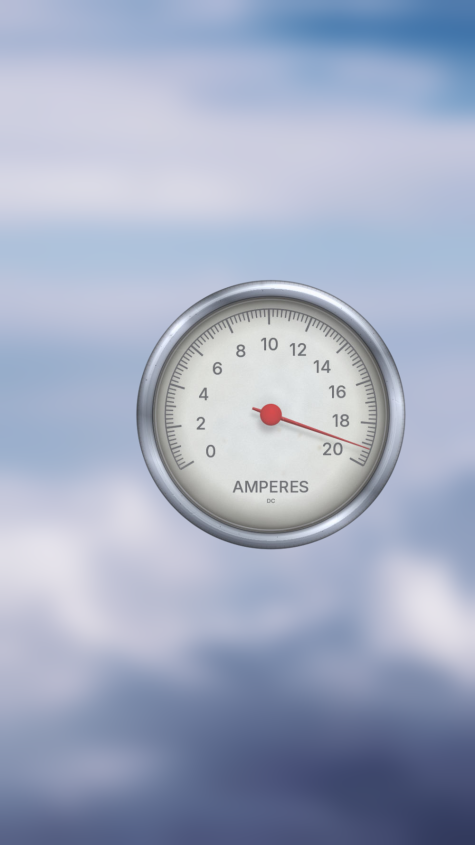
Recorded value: 19.2 A
